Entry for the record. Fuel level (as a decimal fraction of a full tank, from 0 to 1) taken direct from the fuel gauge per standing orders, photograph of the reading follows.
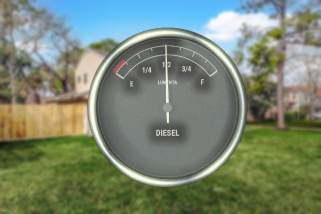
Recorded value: 0.5
